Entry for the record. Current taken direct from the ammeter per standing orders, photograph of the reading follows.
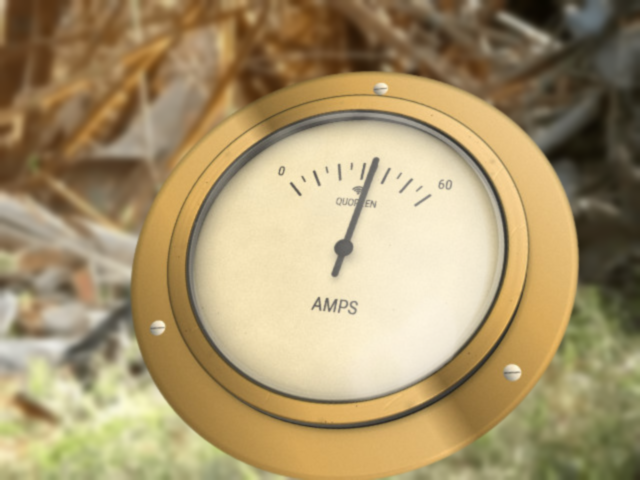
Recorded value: 35 A
